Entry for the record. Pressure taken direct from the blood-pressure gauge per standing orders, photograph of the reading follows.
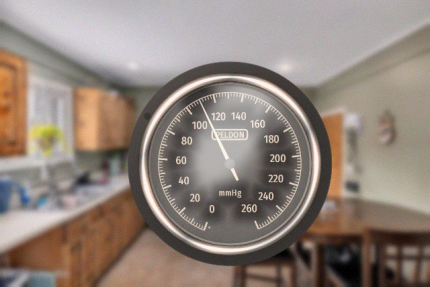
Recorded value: 110 mmHg
